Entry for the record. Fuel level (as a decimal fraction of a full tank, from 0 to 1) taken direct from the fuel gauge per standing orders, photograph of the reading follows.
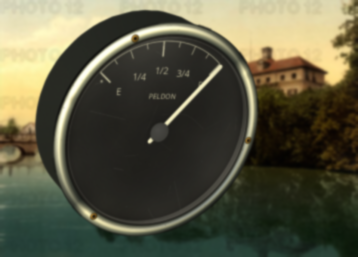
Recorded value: 1
